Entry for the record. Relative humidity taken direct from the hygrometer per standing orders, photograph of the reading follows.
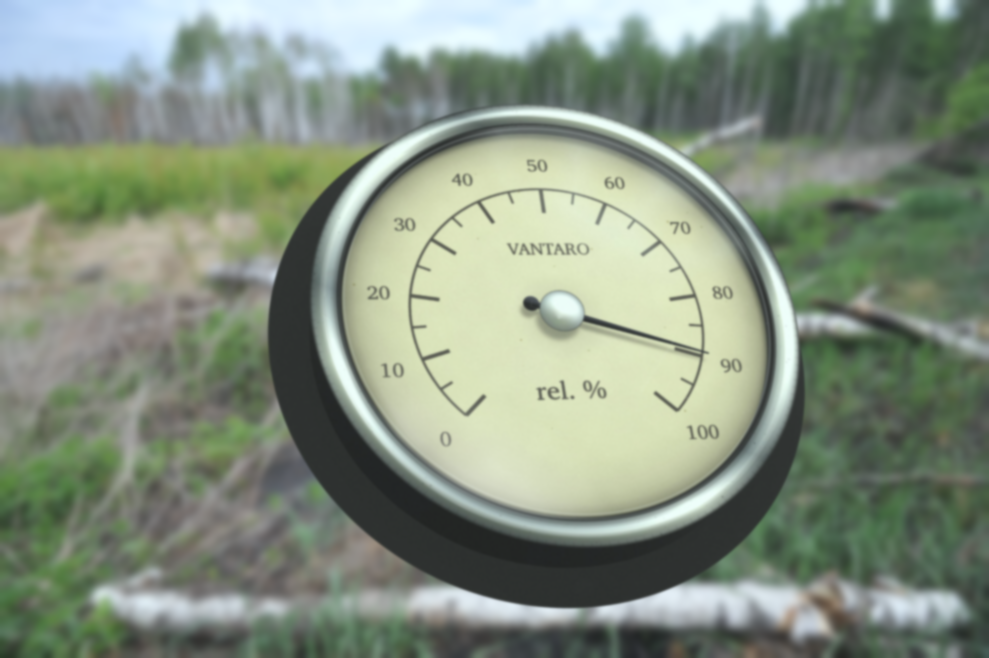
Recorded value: 90 %
